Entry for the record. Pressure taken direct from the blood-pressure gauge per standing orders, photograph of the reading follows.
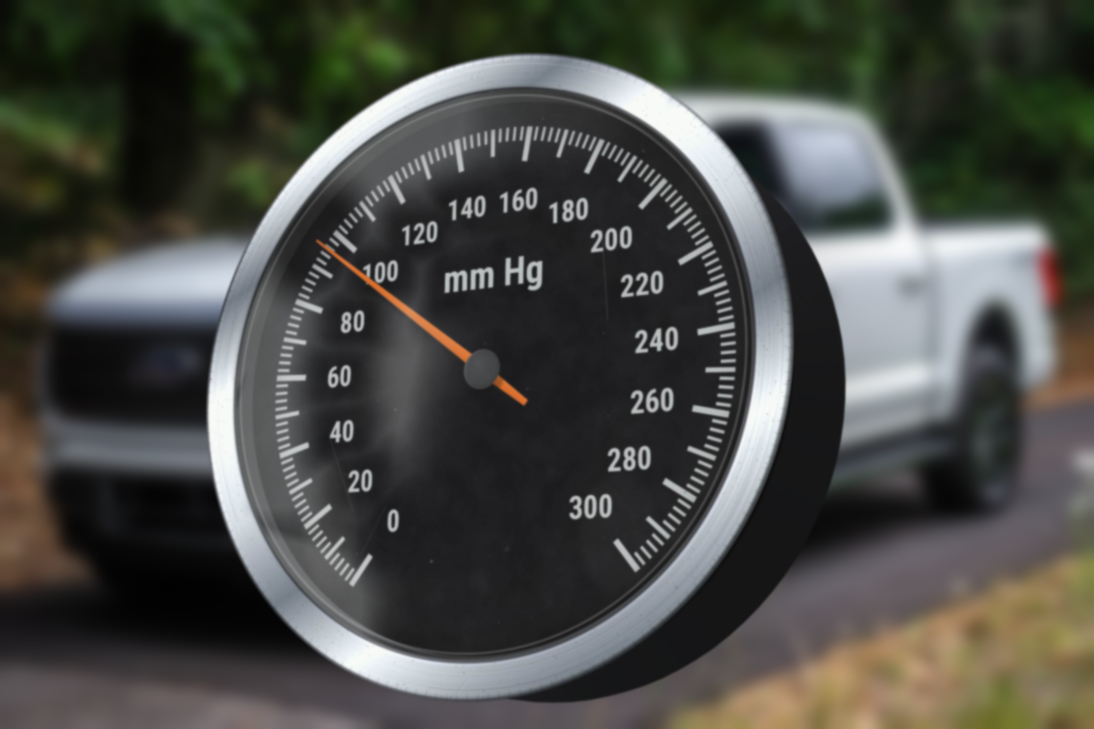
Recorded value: 96 mmHg
